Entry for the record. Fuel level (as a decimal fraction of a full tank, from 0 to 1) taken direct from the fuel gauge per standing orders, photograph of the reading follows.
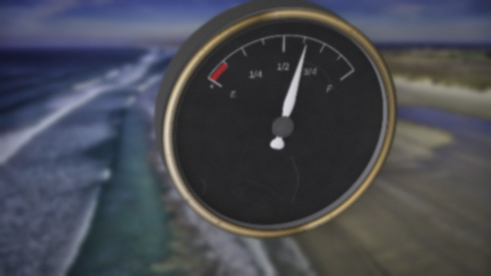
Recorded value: 0.625
